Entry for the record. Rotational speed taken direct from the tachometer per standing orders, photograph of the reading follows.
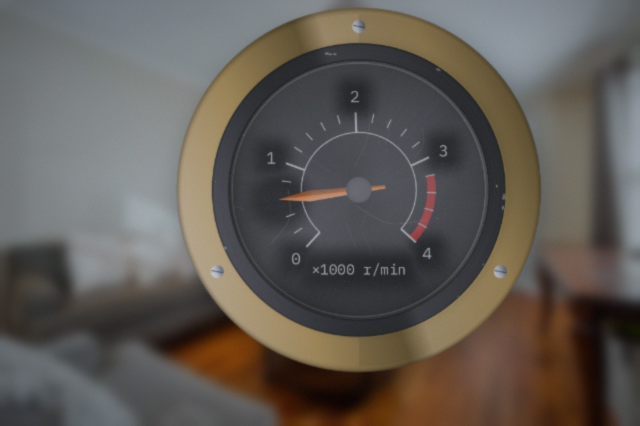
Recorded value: 600 rpm
